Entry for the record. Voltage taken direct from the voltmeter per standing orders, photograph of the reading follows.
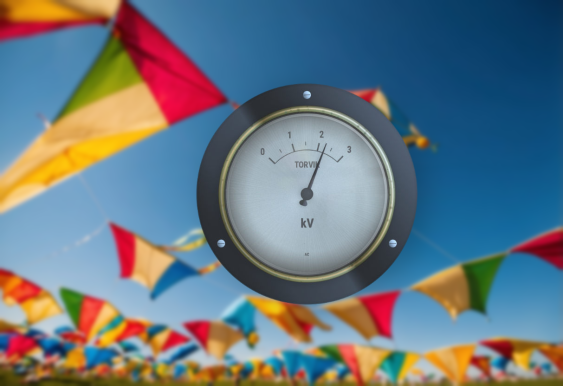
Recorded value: 2.25 kV
